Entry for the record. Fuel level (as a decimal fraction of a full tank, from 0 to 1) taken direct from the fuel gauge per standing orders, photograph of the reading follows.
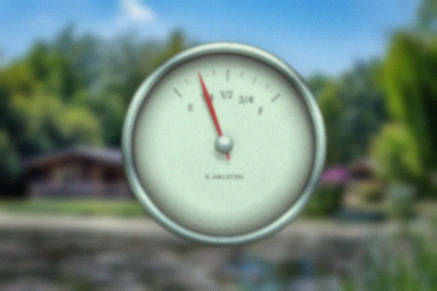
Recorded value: 0.25
